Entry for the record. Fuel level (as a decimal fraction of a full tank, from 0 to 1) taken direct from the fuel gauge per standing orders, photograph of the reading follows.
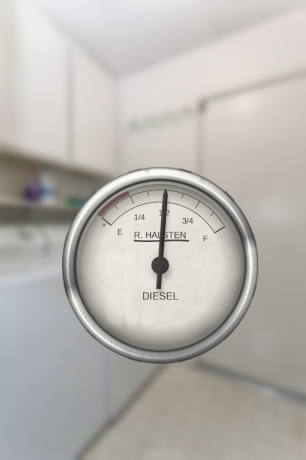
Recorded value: 0.5
